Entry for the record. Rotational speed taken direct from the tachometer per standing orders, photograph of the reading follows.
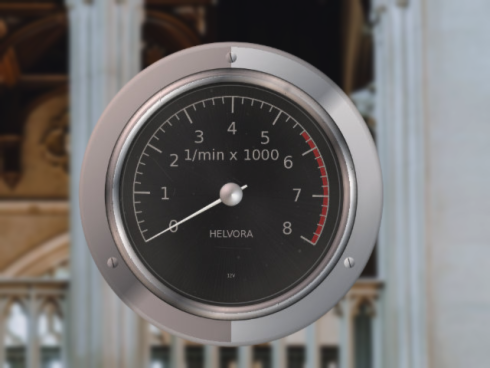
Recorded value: 0 rpm
